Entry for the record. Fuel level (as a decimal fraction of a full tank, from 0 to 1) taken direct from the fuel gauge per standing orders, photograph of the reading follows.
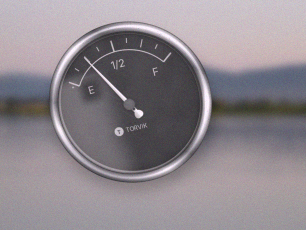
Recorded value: 0.25
